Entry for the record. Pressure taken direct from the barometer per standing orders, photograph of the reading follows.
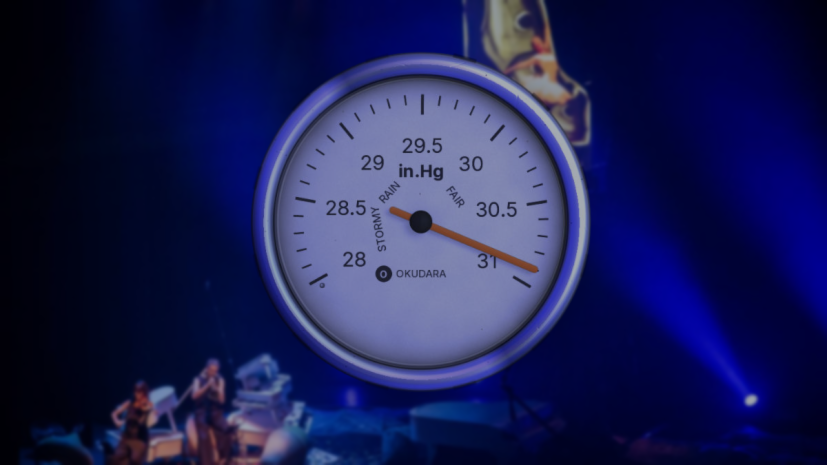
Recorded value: 30.9 inHg
